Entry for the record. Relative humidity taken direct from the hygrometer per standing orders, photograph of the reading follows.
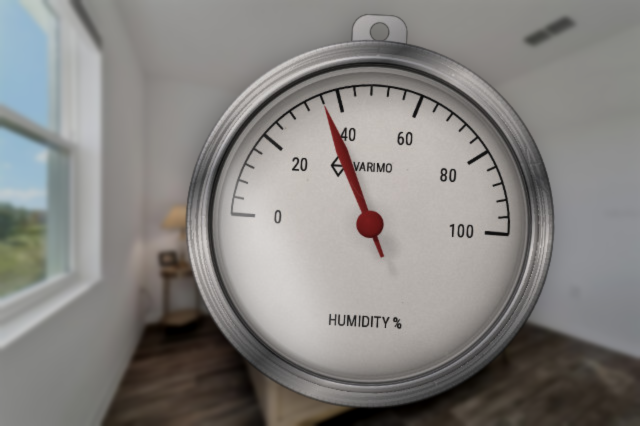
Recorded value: 36 %
